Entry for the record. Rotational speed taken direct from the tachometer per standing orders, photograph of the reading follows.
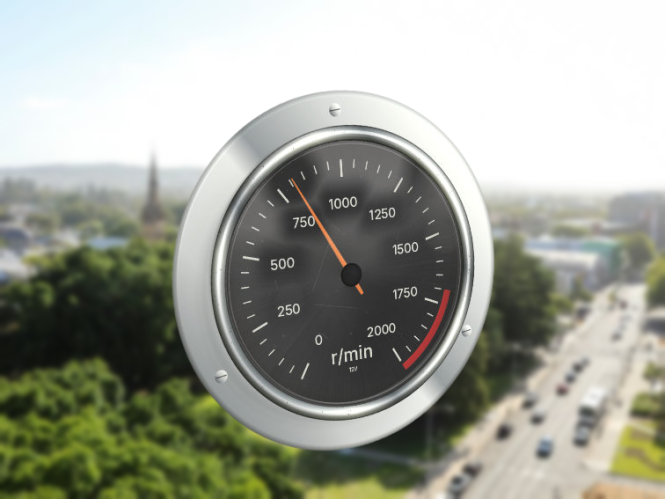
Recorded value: 800 rpm
